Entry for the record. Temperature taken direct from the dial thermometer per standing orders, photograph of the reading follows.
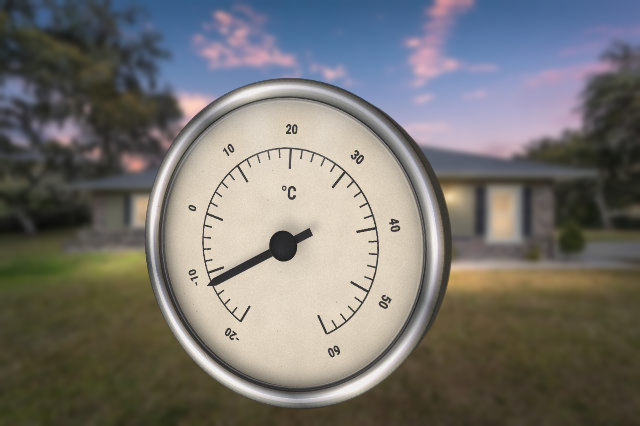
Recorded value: -12 °C
